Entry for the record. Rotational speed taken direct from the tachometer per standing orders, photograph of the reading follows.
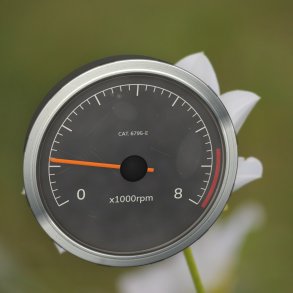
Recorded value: 1200 rpm
